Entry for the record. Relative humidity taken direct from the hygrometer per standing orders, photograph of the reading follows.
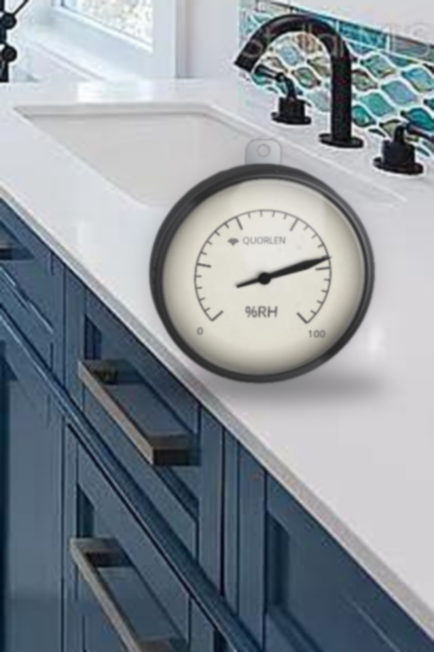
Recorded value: 76 %
